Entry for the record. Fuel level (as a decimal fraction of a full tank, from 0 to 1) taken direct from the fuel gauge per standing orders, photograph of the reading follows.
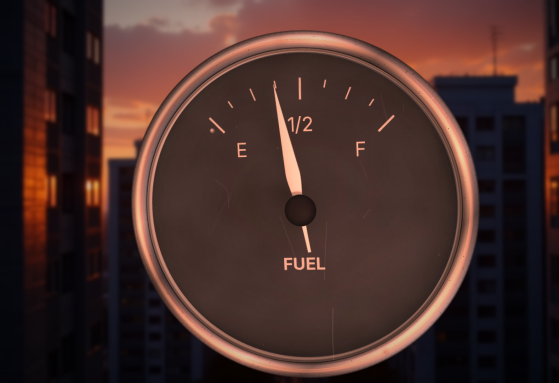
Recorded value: 0.375
